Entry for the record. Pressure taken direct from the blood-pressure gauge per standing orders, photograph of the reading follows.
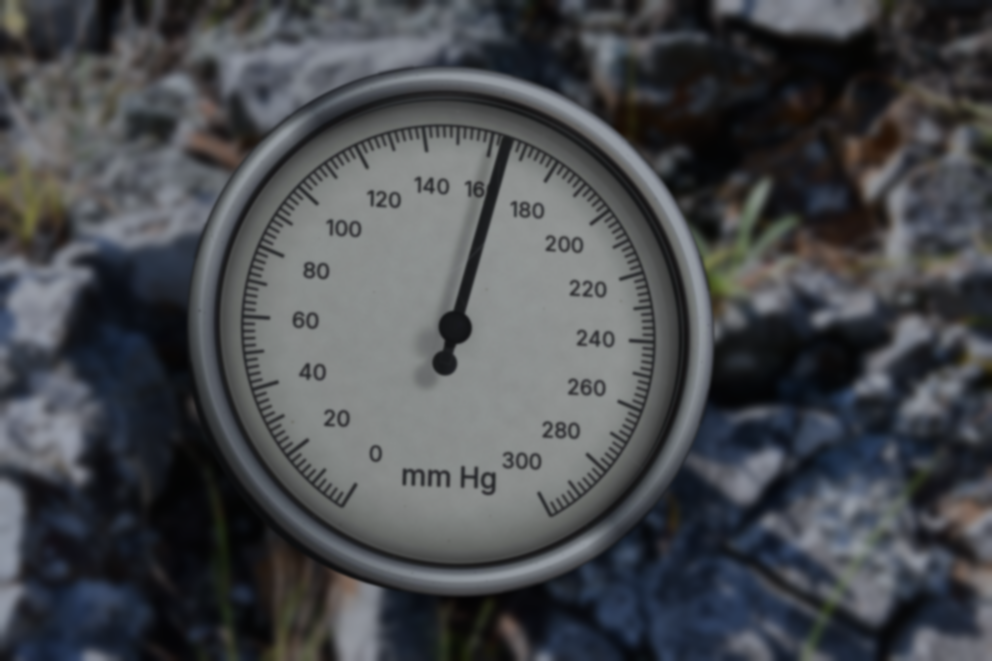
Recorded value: 164 mmHg
